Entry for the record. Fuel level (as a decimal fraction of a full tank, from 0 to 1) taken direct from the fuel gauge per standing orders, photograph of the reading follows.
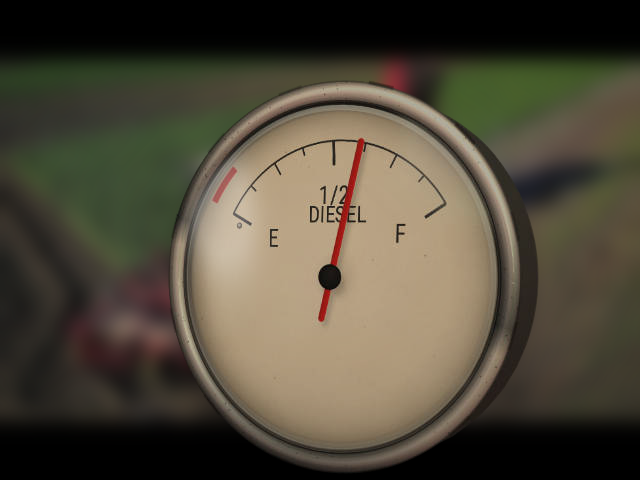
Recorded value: 0.625
